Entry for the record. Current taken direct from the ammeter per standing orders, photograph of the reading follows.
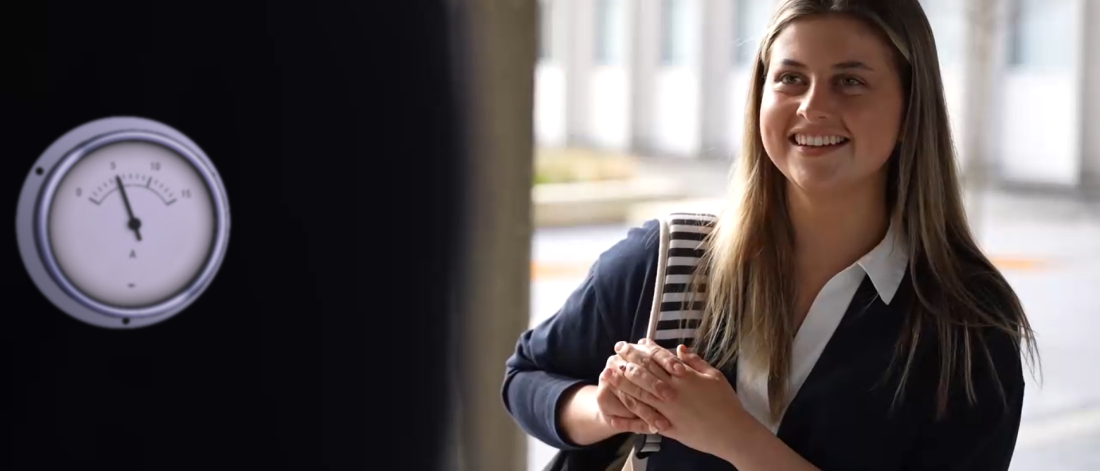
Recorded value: 5 A
